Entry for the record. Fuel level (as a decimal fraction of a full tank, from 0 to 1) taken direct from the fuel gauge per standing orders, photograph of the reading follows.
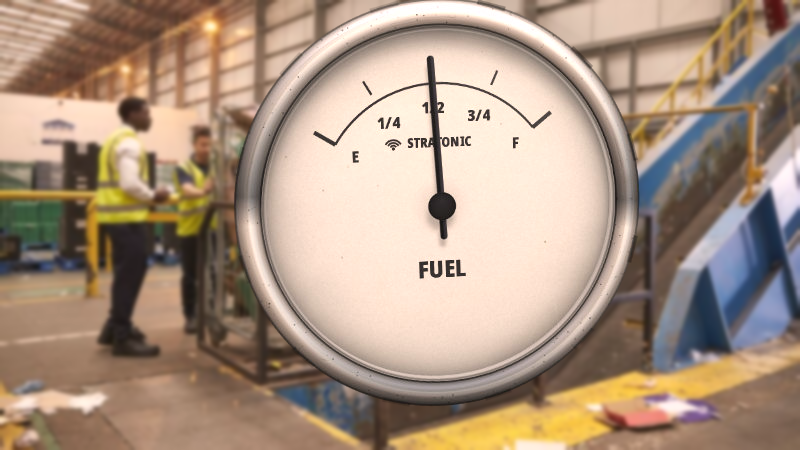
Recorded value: 0.5
